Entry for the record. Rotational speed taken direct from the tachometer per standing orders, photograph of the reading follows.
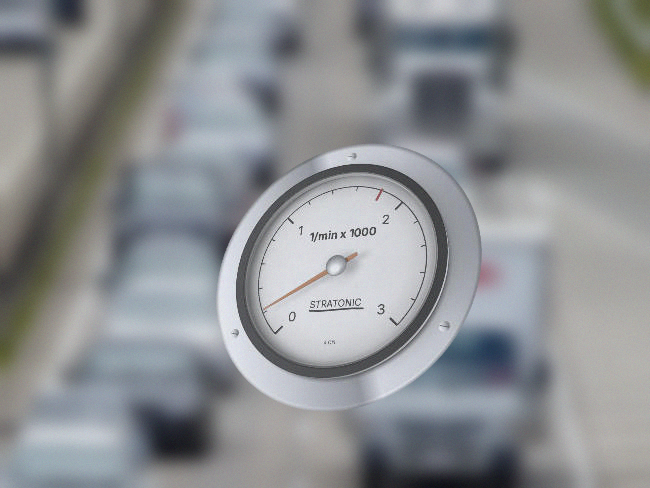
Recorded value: 200 rpm
